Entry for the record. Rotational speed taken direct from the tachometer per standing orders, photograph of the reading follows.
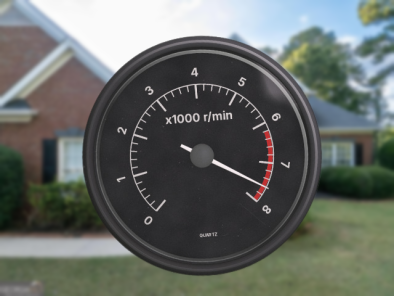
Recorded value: 7600 rpm
